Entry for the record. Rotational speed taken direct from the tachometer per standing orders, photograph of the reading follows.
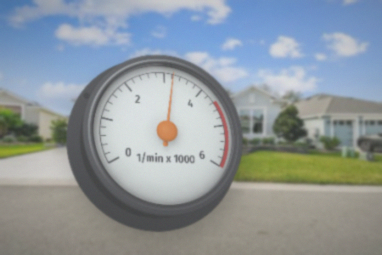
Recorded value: 3200 rpm
